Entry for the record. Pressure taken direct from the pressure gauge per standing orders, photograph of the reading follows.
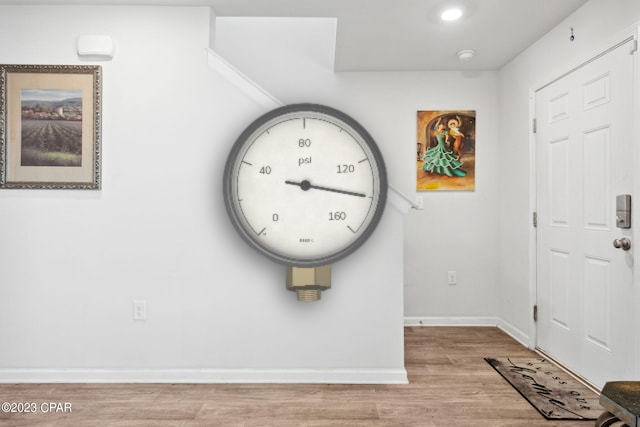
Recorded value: 140 psi
